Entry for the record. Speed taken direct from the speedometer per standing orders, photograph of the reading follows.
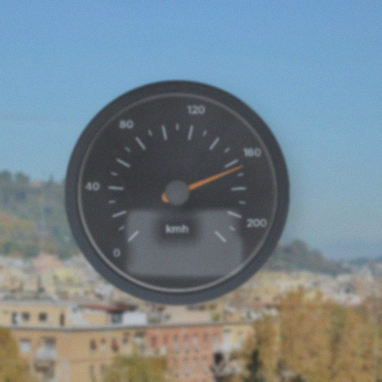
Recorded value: 165 km/h
